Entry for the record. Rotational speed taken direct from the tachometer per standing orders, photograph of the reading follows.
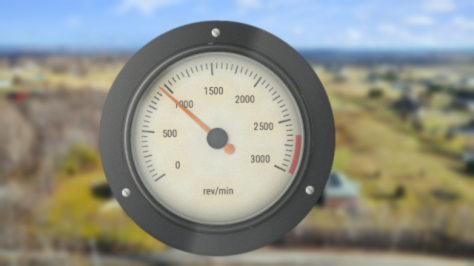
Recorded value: 950 rpm
